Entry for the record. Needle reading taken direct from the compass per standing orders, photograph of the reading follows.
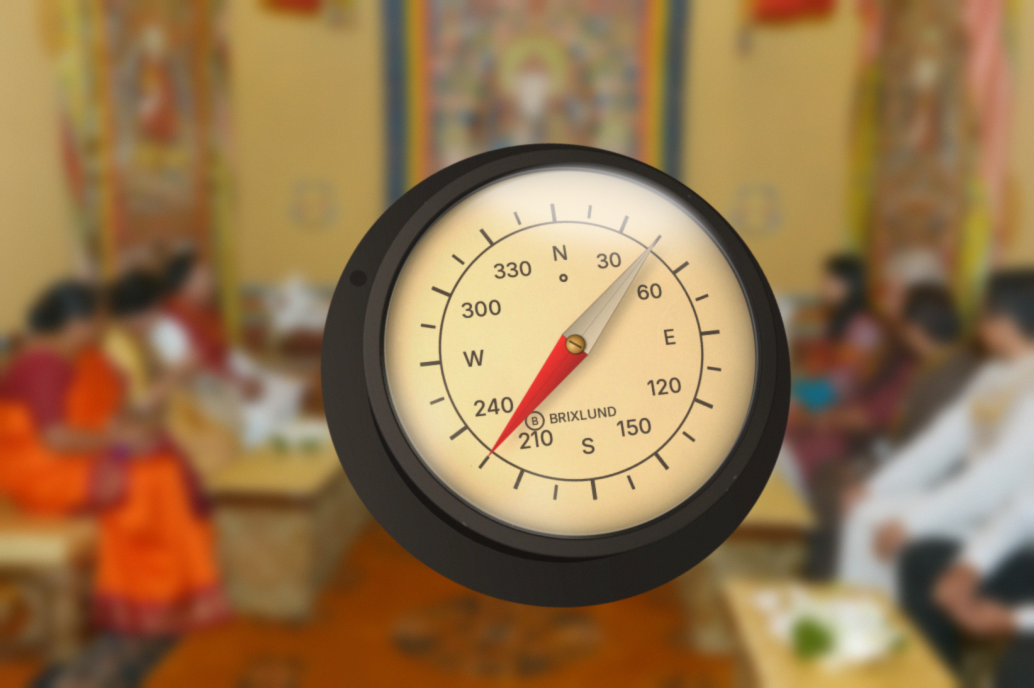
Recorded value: 225 °
